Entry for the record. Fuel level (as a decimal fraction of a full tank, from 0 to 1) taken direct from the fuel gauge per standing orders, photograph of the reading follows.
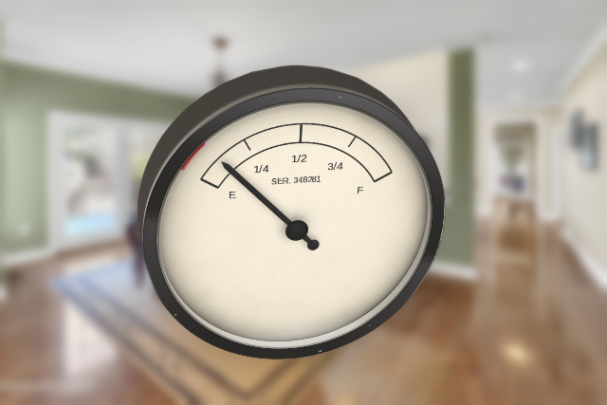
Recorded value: 0.125
